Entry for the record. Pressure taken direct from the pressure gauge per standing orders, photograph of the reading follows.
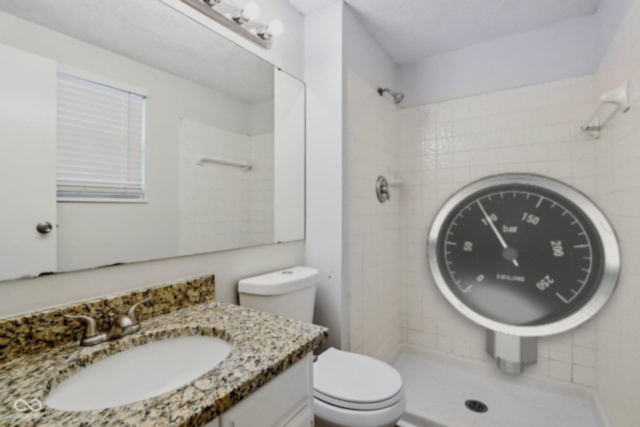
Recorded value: 100 bar
